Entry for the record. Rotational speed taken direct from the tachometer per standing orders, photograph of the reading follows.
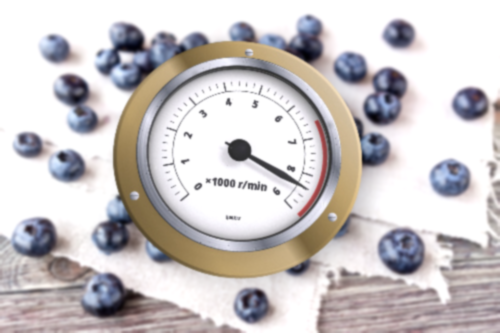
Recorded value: 8400 rpm
